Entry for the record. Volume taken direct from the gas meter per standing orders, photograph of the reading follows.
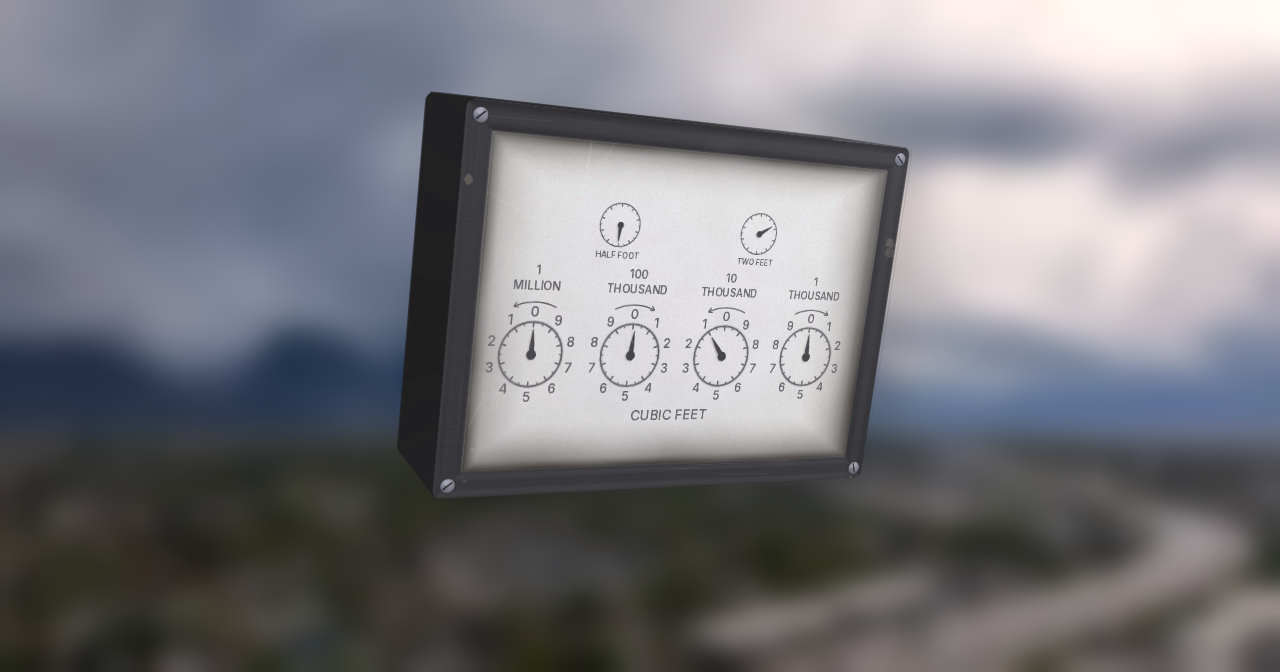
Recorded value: 1000 ft³
